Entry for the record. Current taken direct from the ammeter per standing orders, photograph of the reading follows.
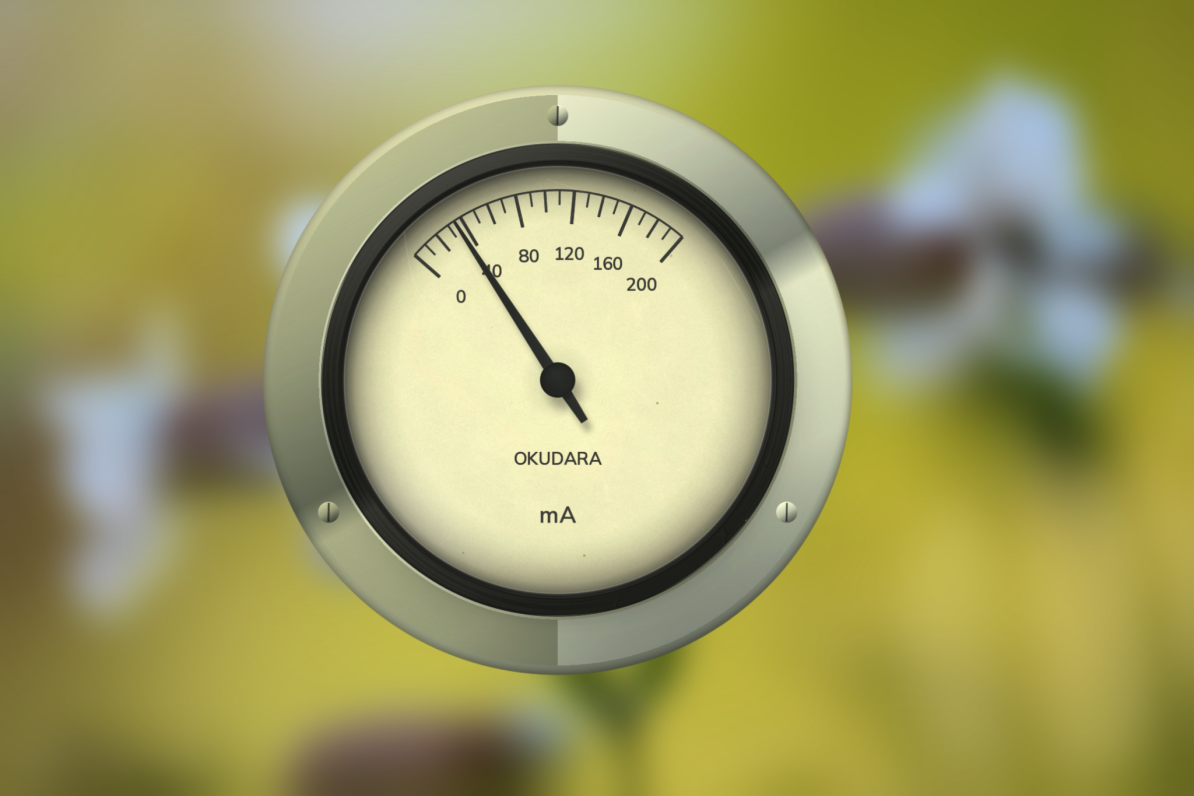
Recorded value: 35 mA
